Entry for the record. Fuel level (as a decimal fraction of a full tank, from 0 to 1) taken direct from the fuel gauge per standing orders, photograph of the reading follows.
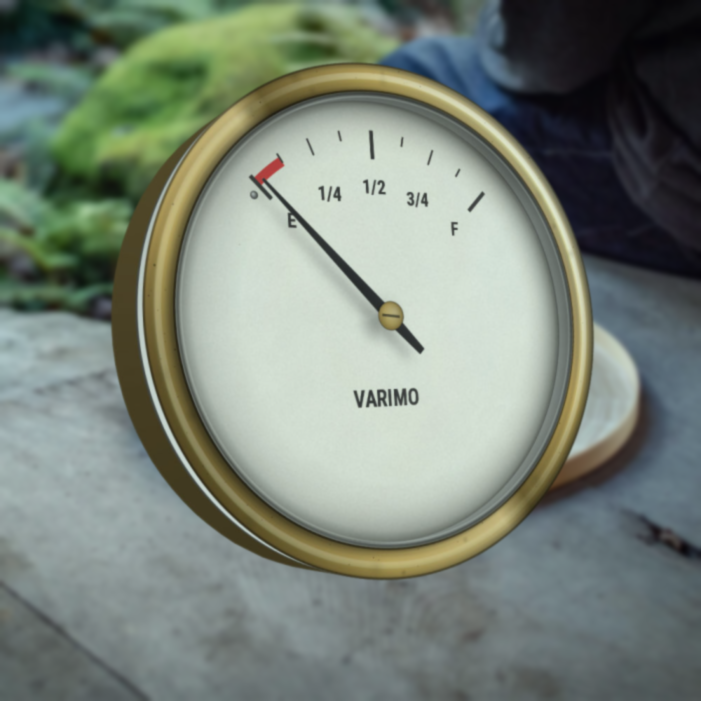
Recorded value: 0
